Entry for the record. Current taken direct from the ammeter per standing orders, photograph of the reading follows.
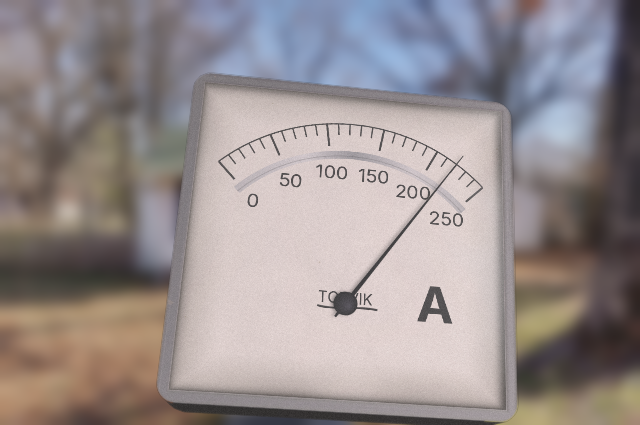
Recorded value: 220 A
